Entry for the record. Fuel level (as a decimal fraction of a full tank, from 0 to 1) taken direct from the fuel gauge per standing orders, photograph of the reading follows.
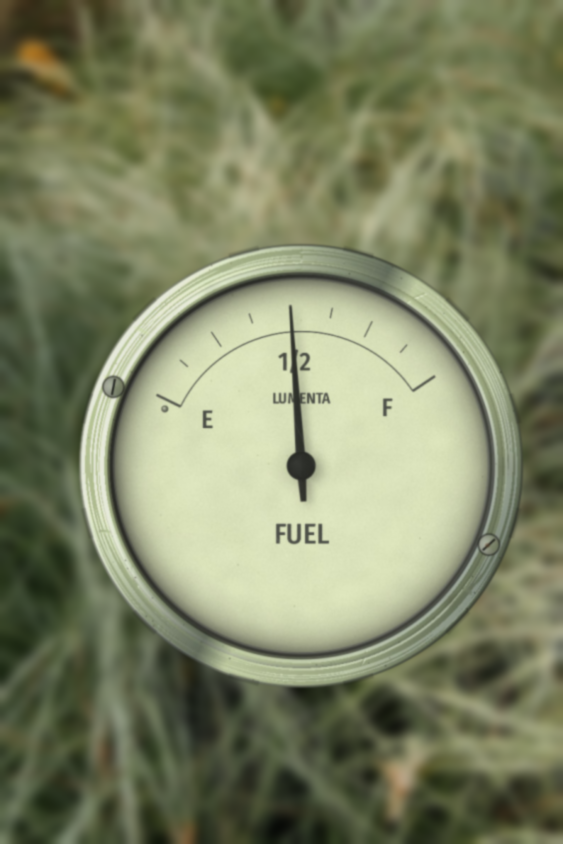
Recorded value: 0.5
